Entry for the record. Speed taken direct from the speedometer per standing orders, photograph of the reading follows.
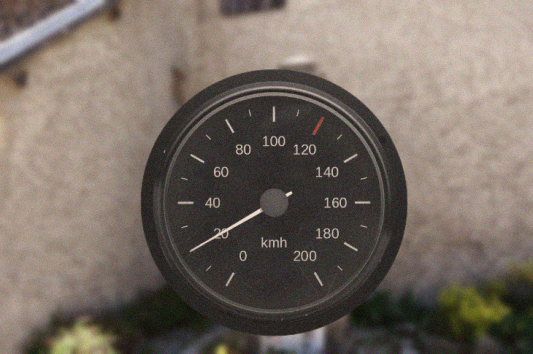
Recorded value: 20 km/h
